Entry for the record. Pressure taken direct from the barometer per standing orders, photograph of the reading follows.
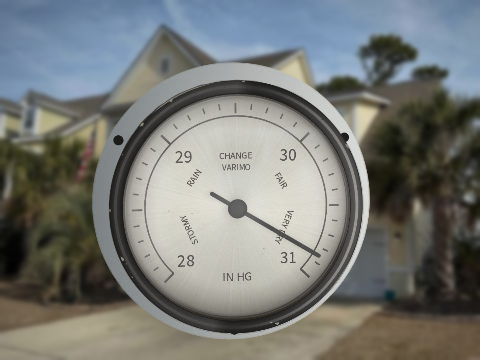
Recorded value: 30.85 inHg
